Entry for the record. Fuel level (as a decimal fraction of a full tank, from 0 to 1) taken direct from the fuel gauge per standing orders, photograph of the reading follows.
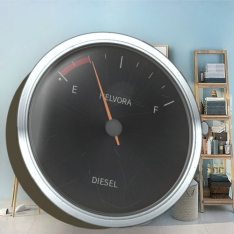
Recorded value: 0.25
